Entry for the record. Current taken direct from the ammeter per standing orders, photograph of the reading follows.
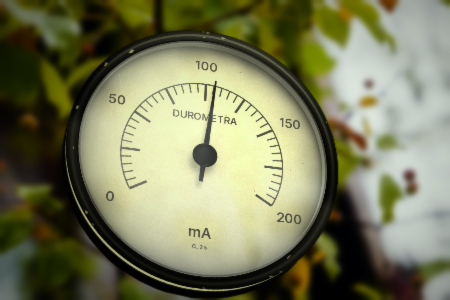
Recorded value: 105 mA
